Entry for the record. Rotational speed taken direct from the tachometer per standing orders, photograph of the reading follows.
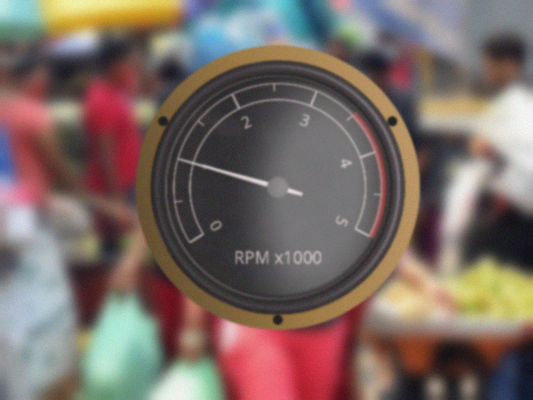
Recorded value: 1000 rpm
